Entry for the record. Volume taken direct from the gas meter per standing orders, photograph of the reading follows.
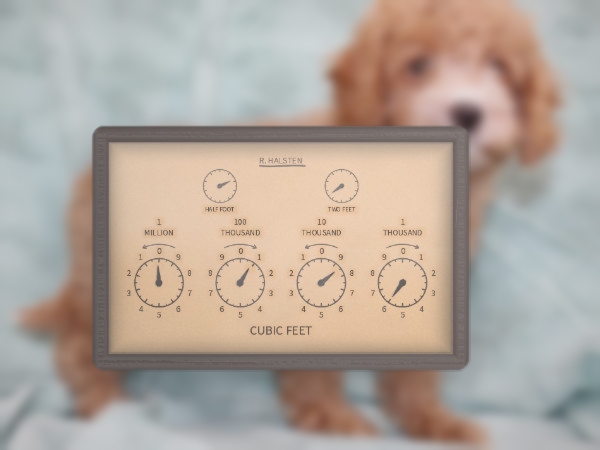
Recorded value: 8600 ft³
